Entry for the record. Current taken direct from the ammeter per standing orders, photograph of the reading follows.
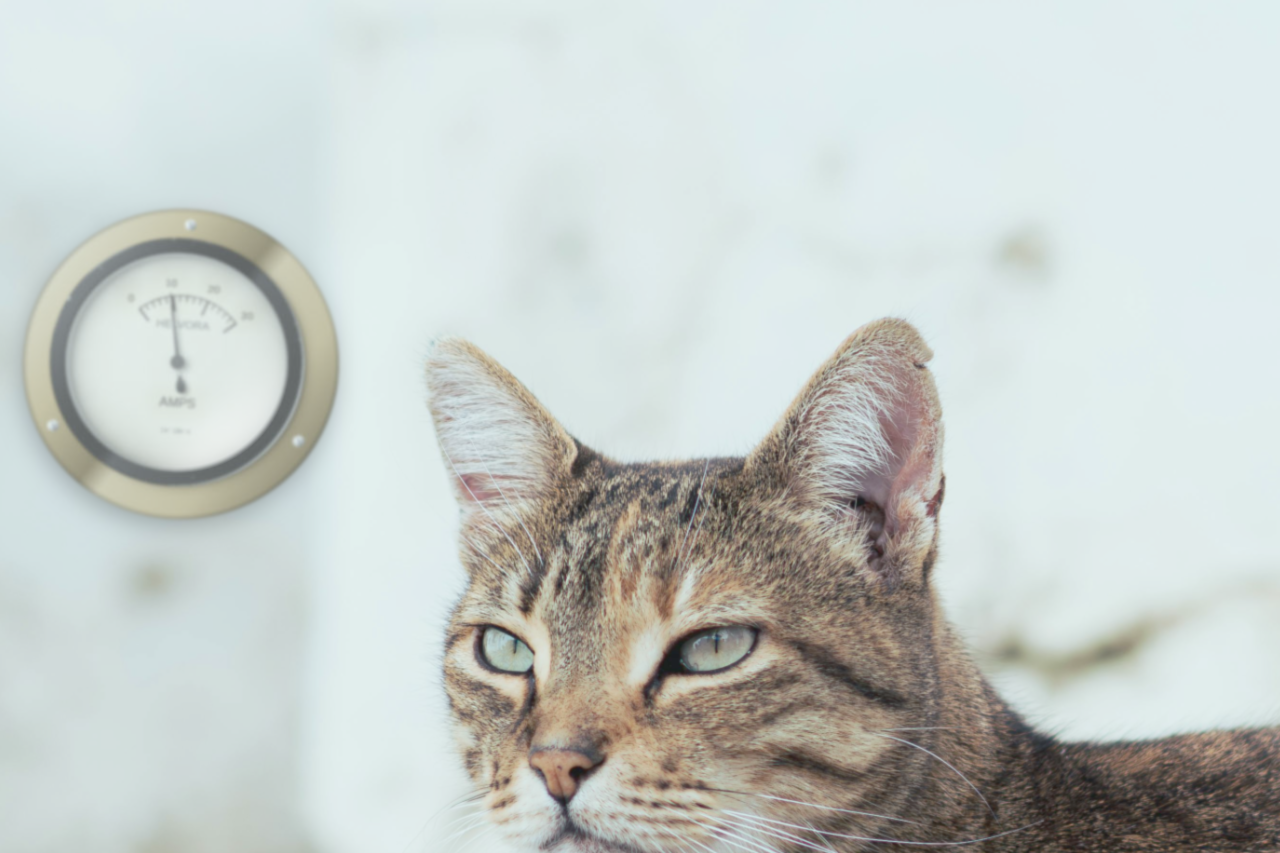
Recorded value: 10 A
